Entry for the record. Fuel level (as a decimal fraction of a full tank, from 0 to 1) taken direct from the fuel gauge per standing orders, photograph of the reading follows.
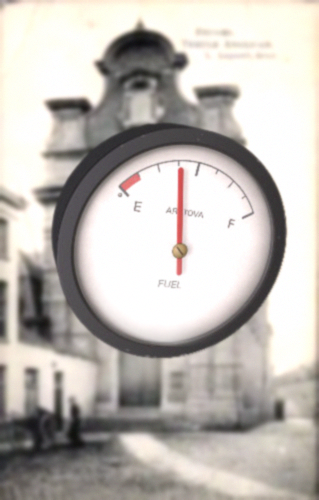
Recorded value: 0.375
